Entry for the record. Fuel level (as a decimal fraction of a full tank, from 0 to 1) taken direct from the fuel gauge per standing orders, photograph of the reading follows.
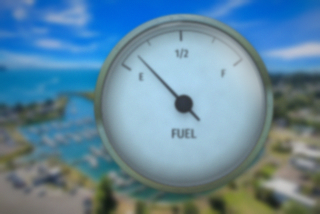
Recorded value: 0.125
